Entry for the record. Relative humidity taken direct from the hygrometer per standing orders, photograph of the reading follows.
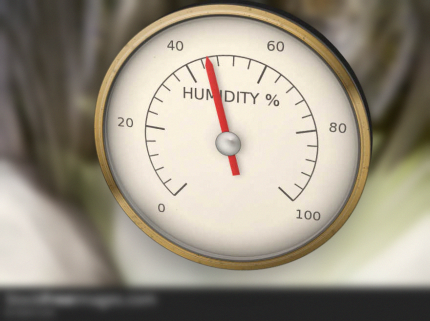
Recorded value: 46 %
